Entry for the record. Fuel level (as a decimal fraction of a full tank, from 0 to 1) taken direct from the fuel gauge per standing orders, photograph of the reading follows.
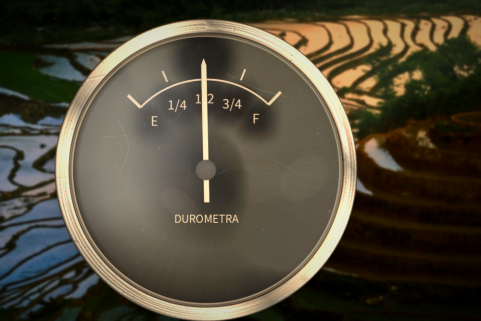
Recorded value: 0.5
